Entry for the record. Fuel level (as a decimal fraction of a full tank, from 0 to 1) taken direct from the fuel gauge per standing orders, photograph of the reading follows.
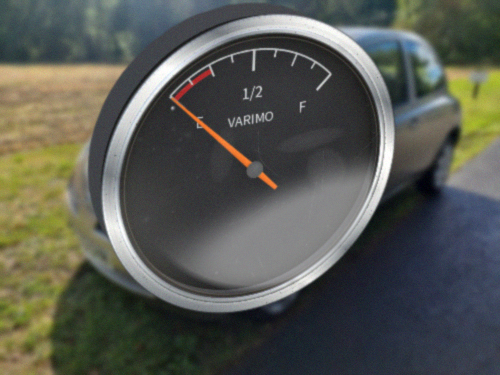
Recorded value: 0
